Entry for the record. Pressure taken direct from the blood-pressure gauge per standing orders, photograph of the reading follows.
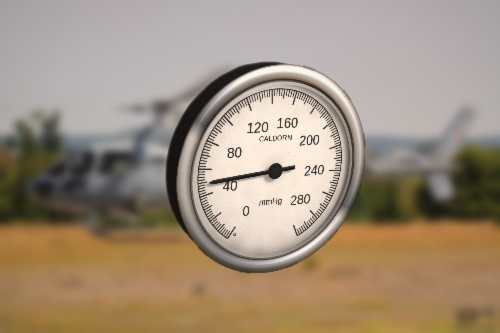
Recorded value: 50 mmHg
